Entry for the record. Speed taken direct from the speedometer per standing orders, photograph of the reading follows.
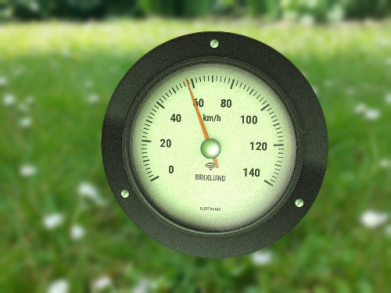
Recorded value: 58 km/h
